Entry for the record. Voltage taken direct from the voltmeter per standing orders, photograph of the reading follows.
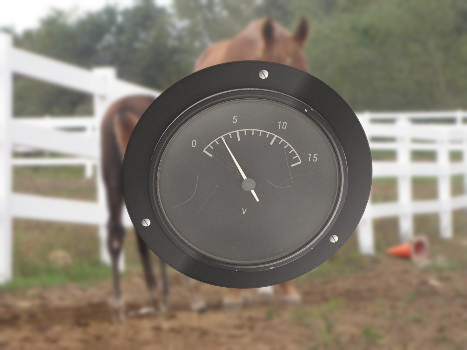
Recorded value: 3 V
